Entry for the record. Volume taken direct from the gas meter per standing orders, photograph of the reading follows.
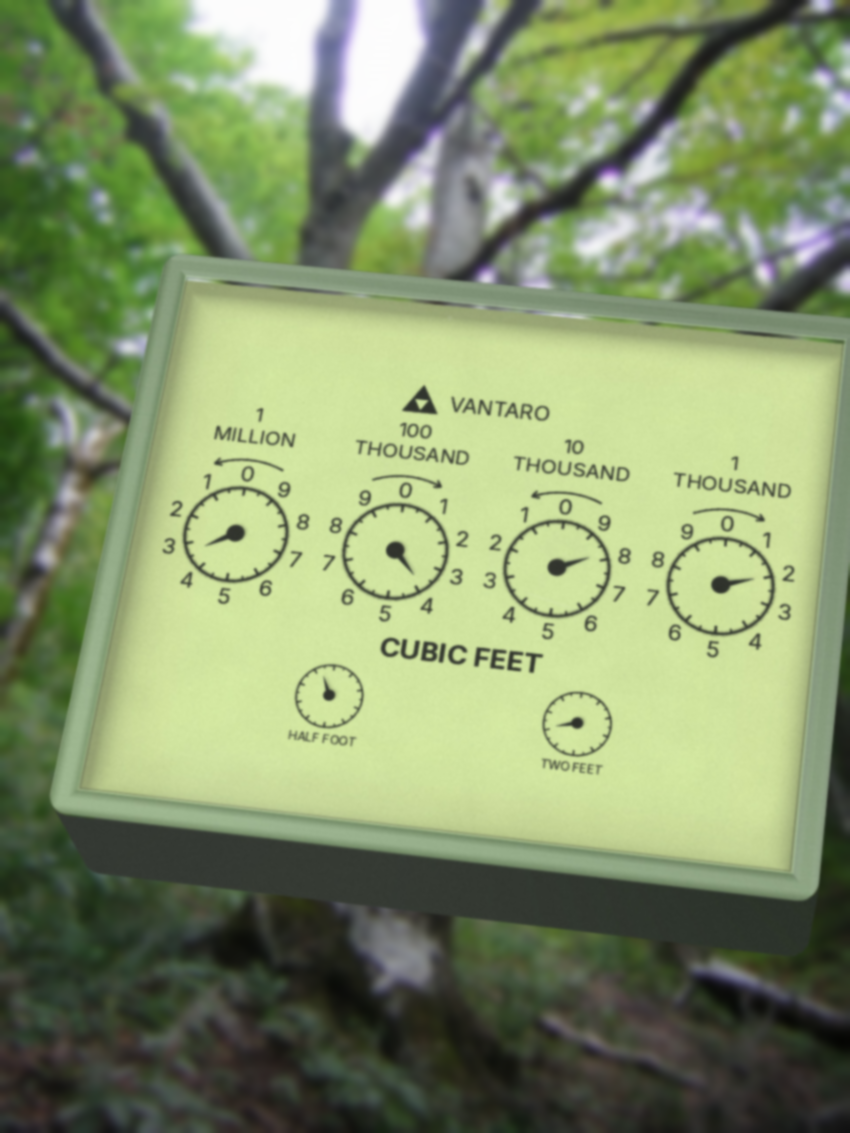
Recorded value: 338200 ft³
